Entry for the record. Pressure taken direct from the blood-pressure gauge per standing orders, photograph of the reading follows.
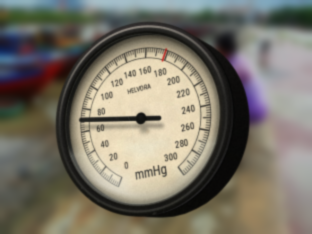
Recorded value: 70 mmHg
